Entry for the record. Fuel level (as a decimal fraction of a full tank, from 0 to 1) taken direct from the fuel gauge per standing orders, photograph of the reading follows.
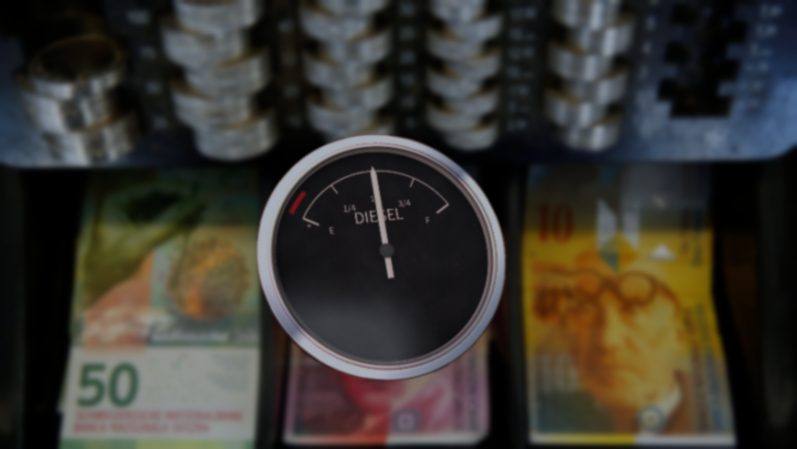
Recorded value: 0.5
